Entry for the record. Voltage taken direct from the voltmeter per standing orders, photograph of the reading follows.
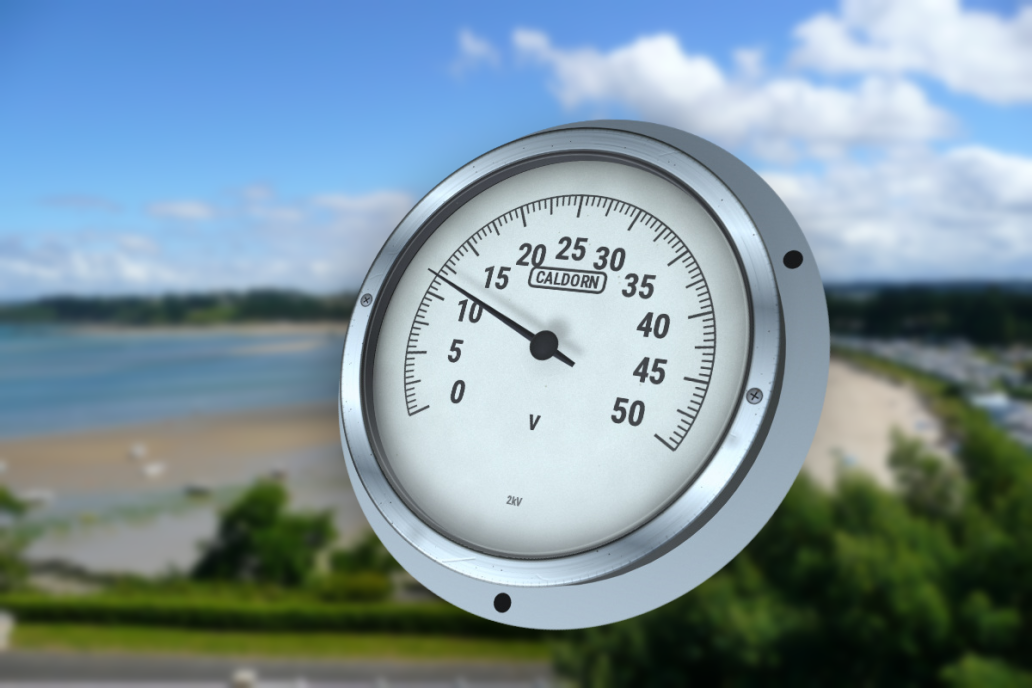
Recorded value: 11.5 V
